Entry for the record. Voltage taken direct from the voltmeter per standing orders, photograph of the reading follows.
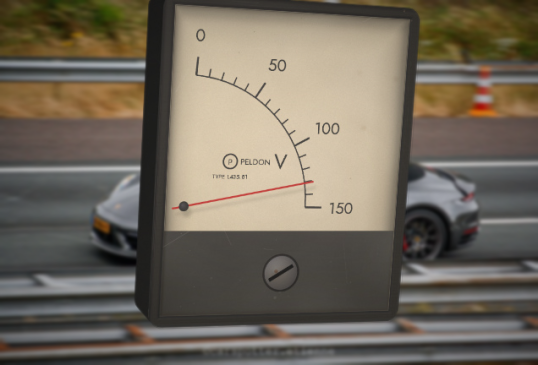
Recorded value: 130 V
